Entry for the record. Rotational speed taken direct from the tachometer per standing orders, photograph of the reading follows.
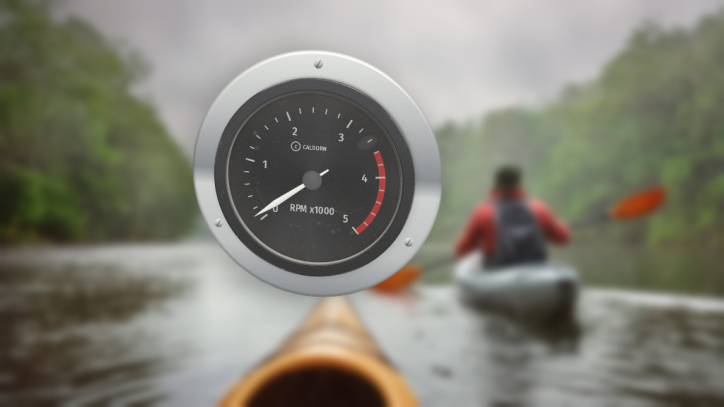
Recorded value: 100 rpm
